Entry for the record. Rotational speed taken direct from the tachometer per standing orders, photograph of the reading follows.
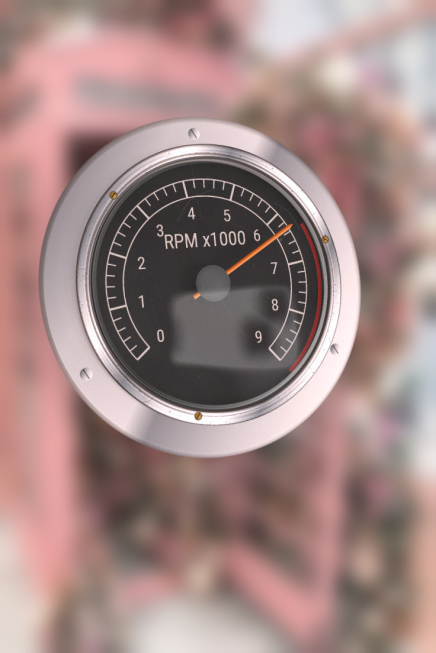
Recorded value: 6300 rpm
